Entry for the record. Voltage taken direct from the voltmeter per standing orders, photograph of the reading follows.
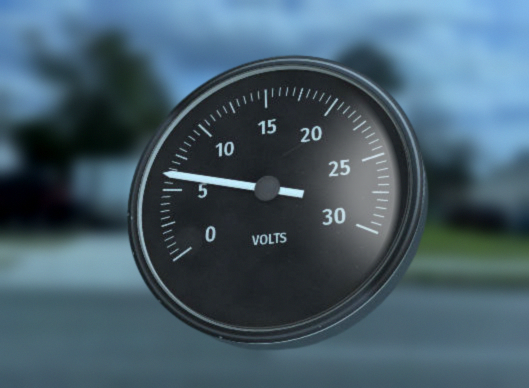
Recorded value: 6 V
